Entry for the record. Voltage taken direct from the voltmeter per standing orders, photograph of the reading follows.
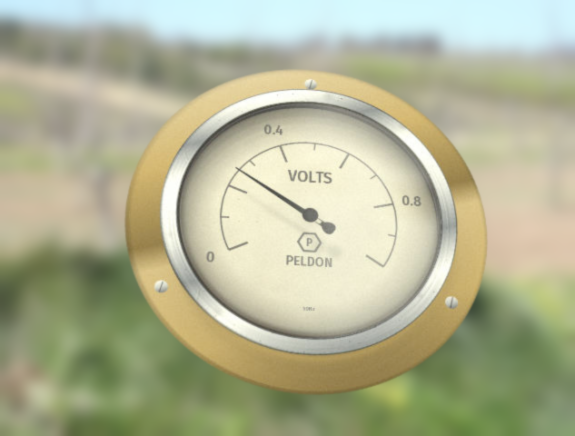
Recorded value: 0.25 V
